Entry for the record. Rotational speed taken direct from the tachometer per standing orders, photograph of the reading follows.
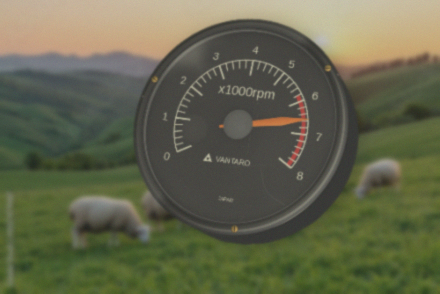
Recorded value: 6600 rpm
